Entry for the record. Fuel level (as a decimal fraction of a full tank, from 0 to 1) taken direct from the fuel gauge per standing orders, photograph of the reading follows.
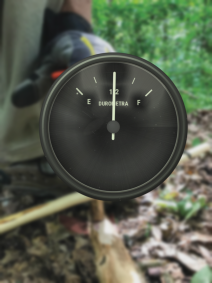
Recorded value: 0.5
